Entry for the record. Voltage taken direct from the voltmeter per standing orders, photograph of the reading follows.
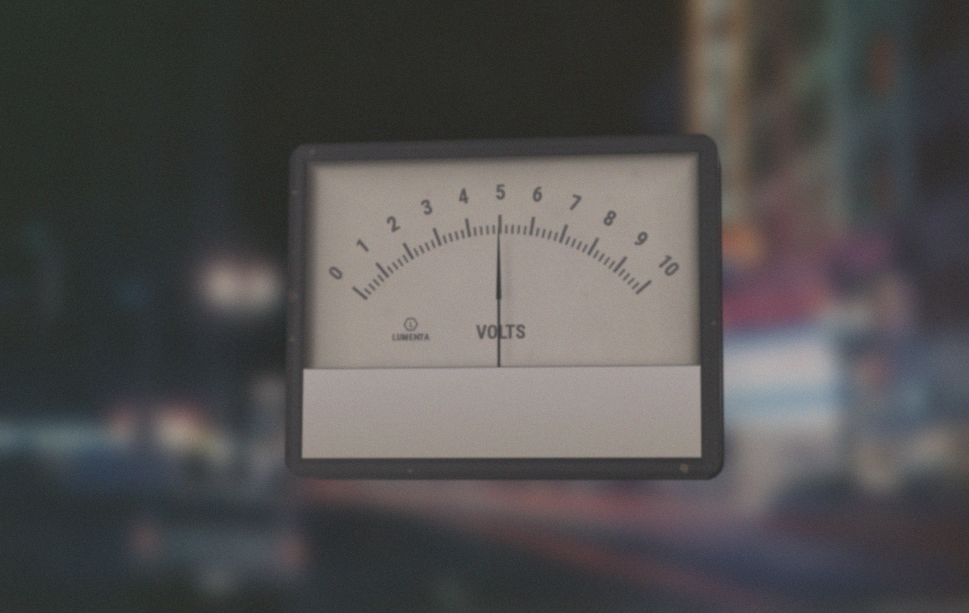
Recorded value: 5 V
